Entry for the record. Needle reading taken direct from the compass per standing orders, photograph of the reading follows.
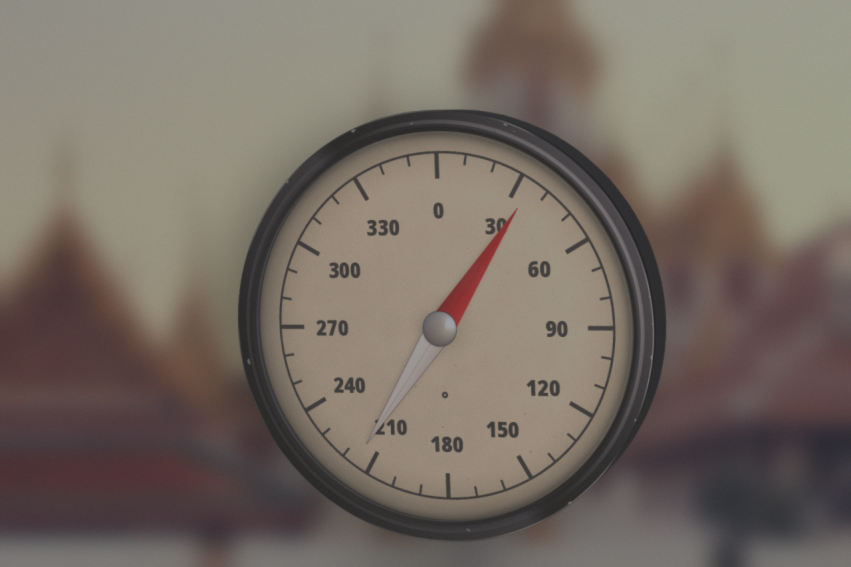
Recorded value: 35 °
